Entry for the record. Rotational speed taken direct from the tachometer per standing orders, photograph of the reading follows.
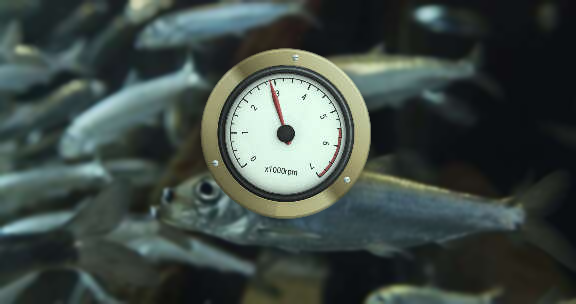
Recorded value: 2875 rpm
